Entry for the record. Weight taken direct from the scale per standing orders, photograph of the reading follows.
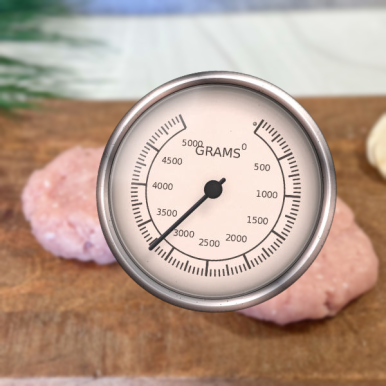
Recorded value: 3200 g
